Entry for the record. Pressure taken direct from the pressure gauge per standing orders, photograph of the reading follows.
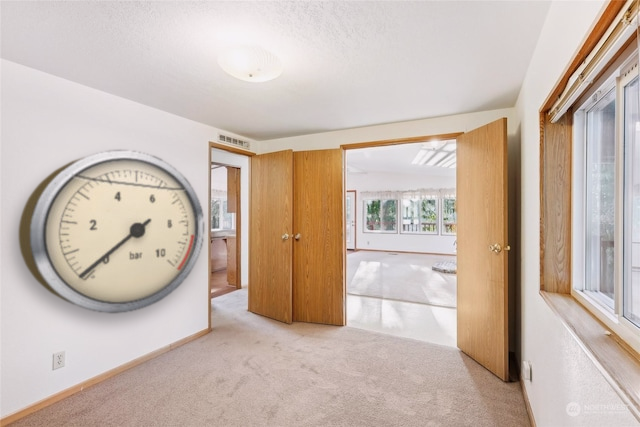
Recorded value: 0.2 bar
